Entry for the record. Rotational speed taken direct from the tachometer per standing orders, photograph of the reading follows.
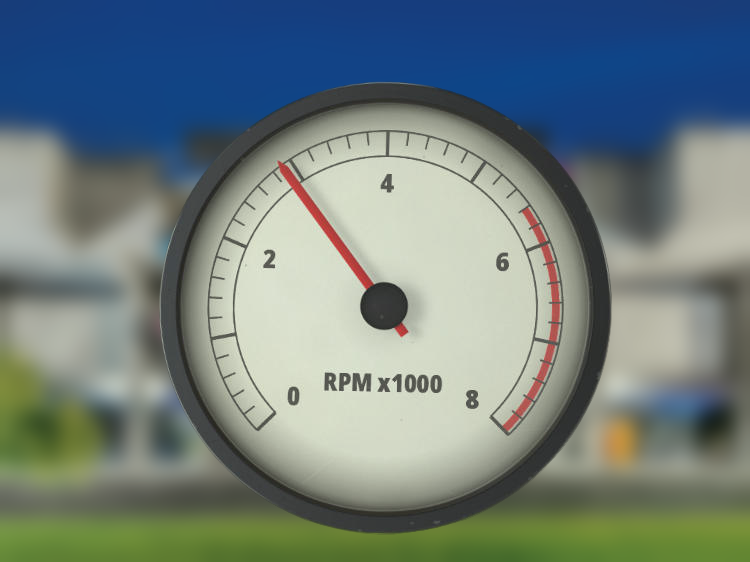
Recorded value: 2900 rpm
